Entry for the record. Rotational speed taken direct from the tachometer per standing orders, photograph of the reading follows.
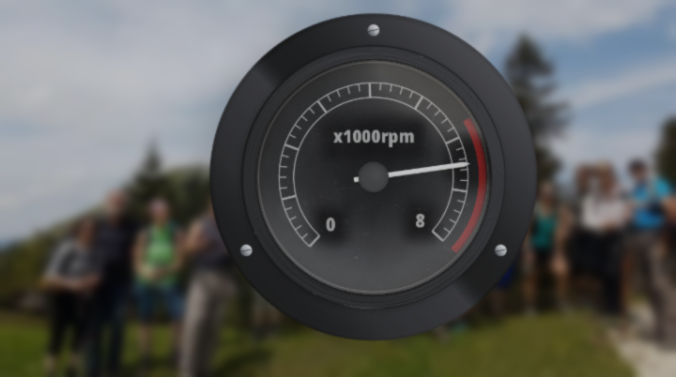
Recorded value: 6500 rpm
